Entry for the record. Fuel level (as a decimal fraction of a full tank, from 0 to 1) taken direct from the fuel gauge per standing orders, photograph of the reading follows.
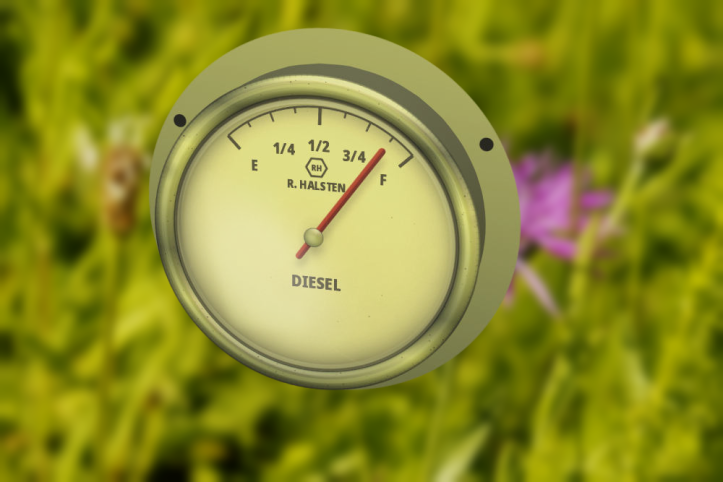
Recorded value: 0.875
